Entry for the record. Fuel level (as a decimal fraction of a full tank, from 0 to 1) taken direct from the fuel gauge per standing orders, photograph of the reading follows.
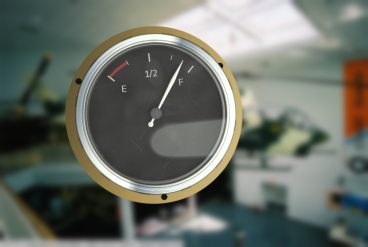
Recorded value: 0.875
